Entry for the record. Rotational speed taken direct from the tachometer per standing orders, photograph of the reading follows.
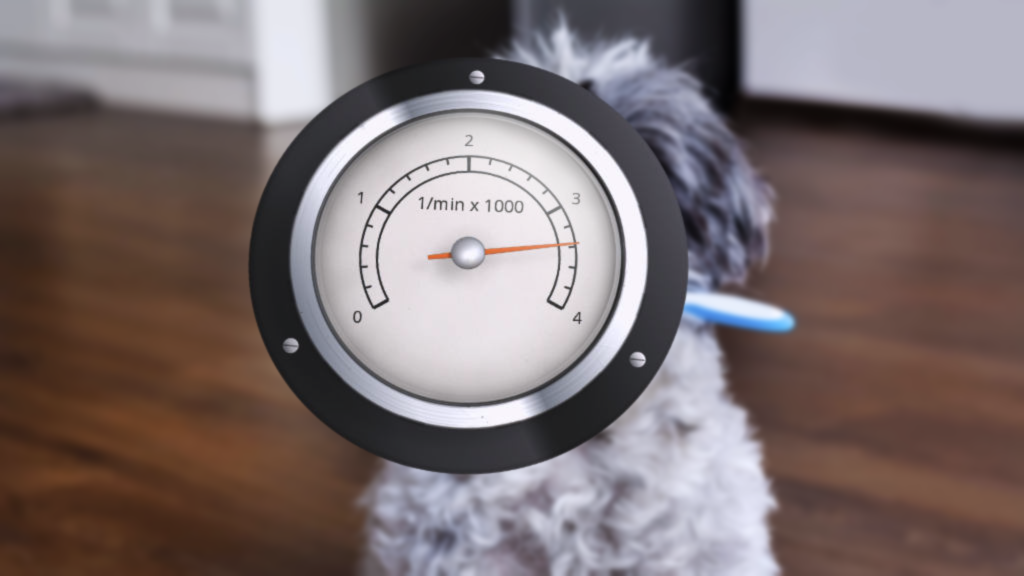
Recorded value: 3400 rpm
